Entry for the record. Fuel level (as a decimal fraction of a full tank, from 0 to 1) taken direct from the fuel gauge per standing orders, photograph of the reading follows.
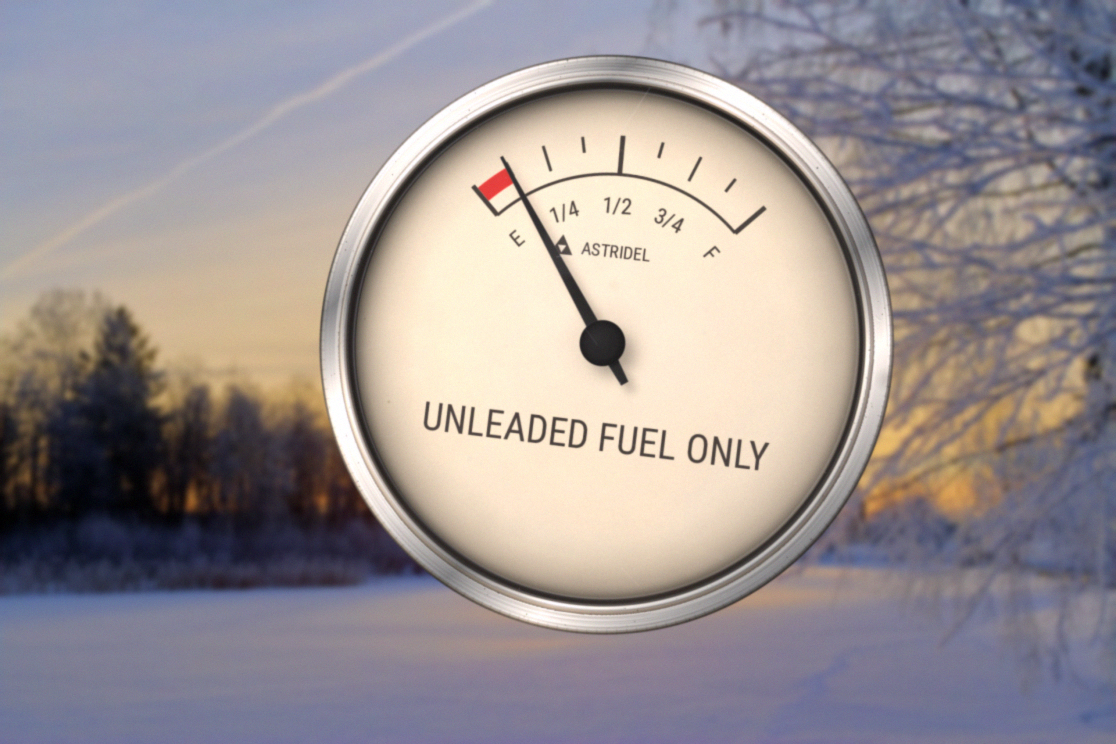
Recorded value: 0.125
